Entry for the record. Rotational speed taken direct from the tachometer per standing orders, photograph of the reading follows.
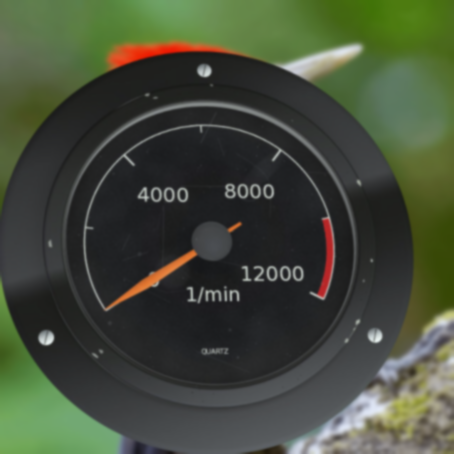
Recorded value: 0 rpm
